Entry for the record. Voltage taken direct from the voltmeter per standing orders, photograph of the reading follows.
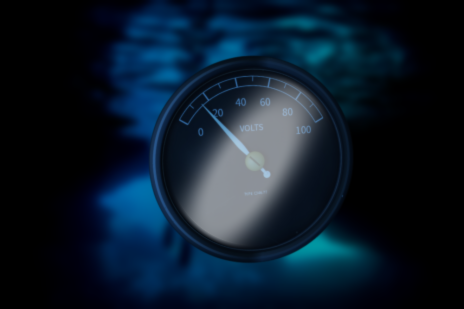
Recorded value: 15 V
